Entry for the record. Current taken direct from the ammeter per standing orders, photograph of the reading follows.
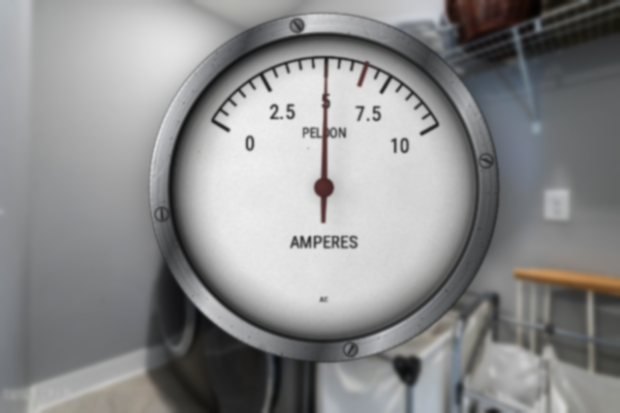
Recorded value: 5 A
